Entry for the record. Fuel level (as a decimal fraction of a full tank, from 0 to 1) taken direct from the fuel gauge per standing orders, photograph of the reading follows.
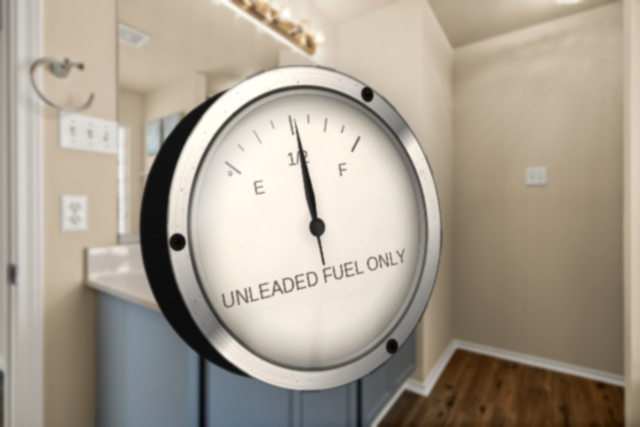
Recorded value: 0.5
